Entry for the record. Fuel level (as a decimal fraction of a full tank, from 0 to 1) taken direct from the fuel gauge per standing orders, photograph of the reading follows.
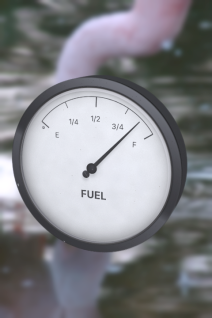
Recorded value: 0.875
